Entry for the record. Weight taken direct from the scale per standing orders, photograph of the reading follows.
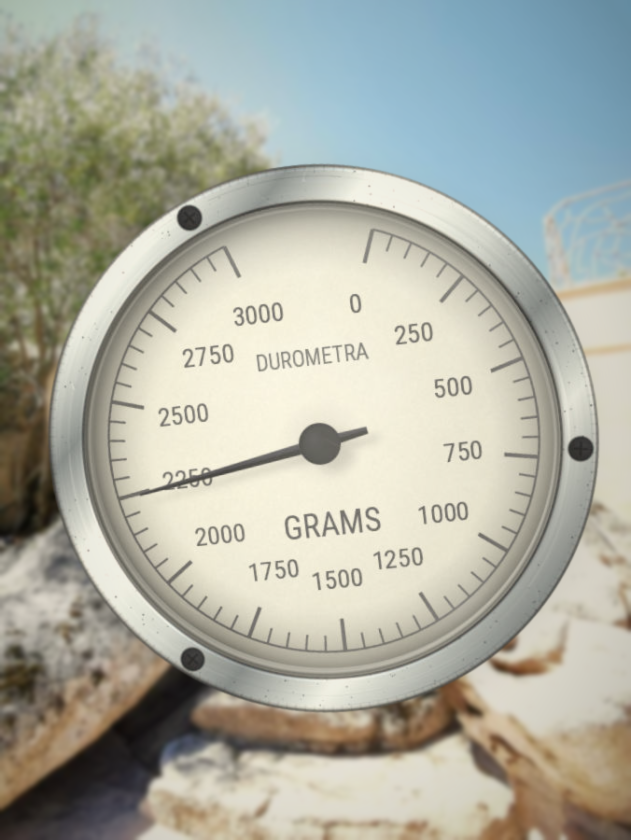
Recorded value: 2250 g
